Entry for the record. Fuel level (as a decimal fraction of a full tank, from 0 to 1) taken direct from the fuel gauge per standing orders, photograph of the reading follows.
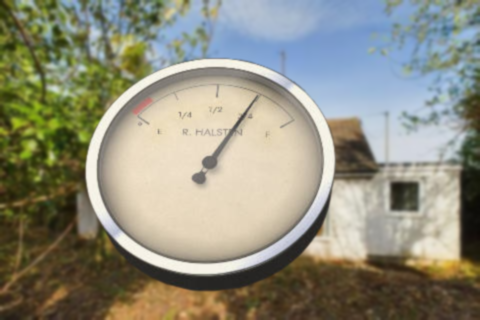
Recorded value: 0.75
